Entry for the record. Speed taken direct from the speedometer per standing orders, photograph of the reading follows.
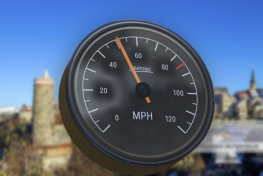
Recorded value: 50 mph
